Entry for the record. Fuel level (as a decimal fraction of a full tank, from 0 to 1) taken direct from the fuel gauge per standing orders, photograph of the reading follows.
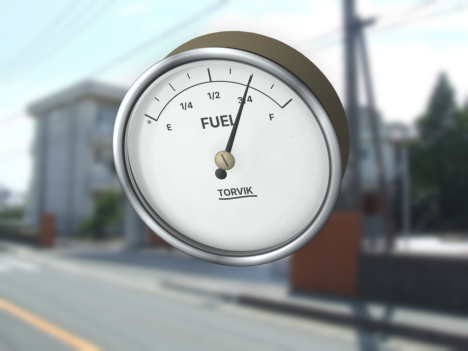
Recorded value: 0.75
